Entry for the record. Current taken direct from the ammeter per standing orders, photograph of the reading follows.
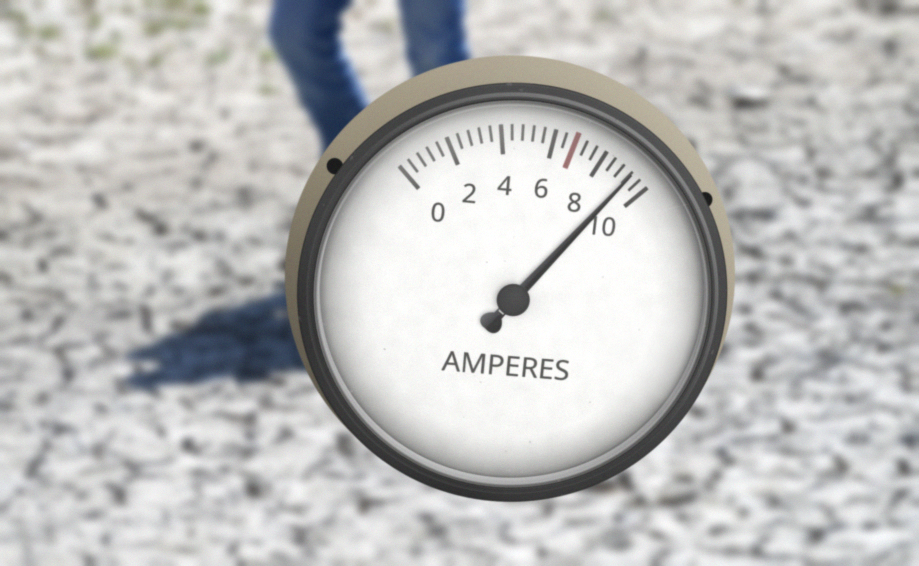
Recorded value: 9.2 A
